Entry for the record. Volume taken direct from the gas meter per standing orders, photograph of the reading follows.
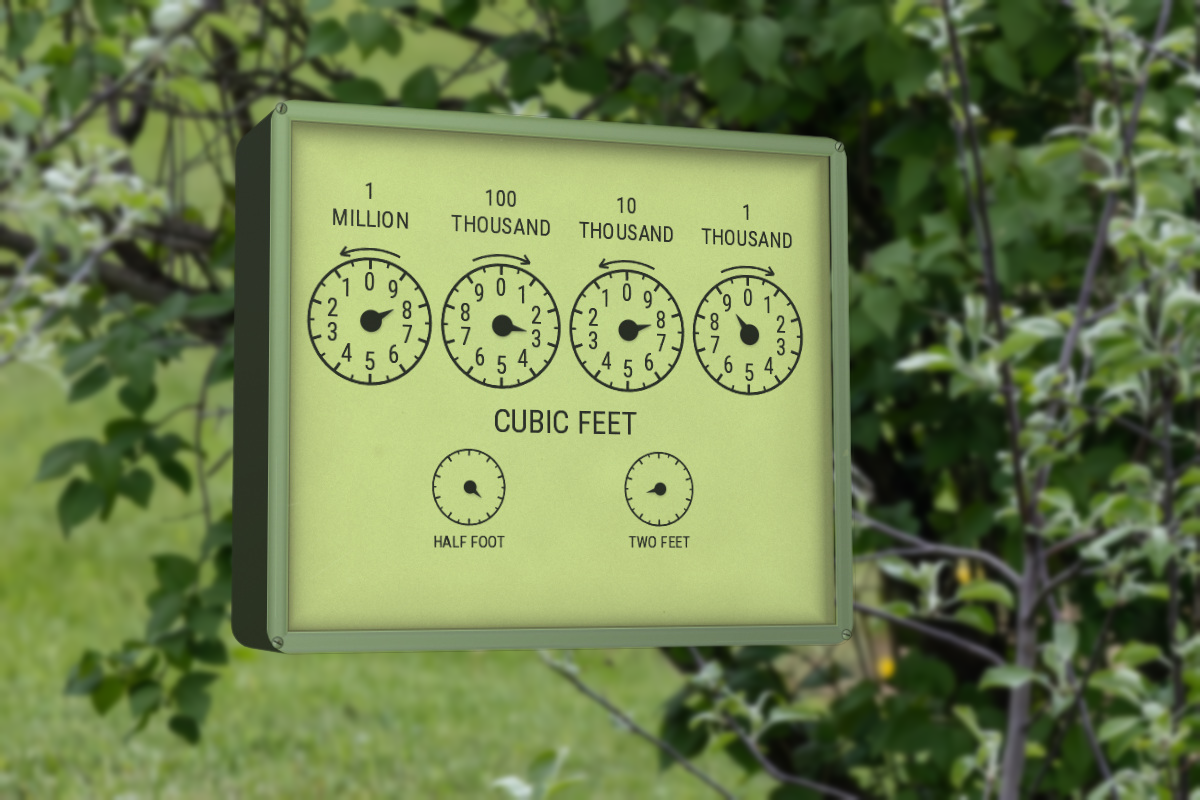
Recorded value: 827900 ft³
